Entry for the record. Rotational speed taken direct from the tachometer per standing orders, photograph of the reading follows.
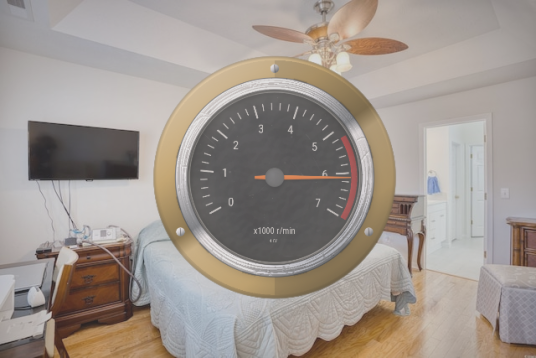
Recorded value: 6100 rpm
